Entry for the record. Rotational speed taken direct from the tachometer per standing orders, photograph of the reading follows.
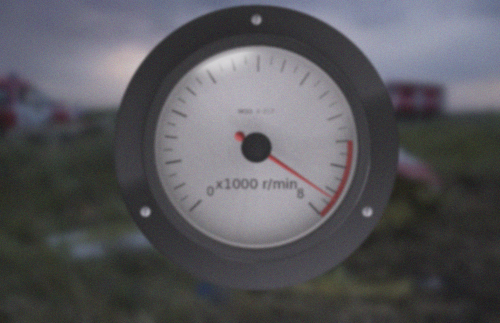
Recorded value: 7625 rpm
